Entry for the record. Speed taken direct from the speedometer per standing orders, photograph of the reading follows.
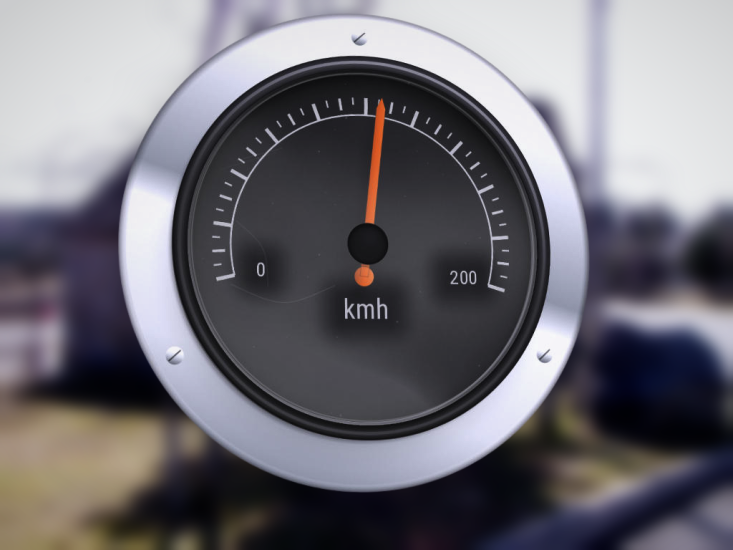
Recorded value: 105 km/h
